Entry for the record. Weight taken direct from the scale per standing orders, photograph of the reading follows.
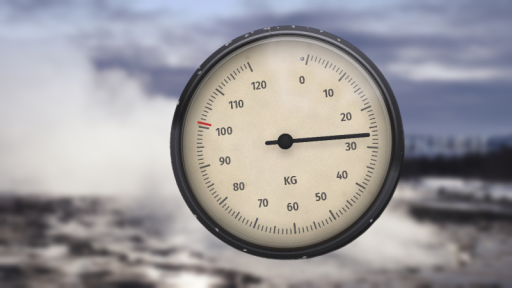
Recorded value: 27 kg
